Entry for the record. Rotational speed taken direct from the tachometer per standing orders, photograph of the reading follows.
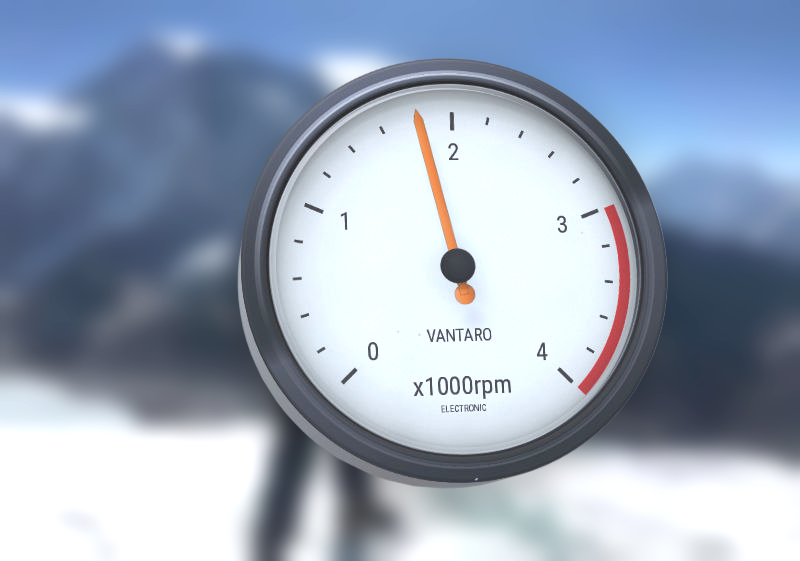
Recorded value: 1800 rpm
